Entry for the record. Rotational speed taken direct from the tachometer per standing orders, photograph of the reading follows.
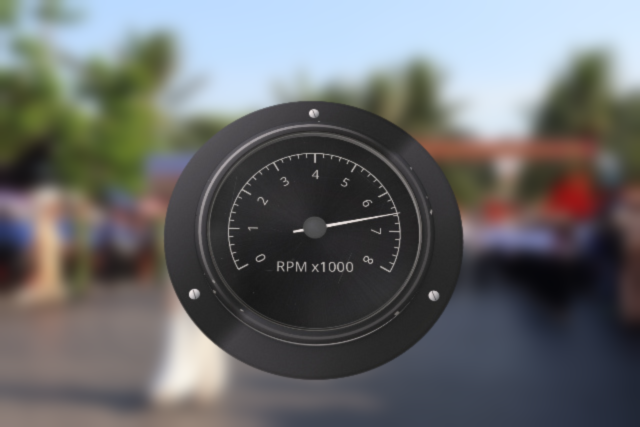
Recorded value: 6600 rpm
